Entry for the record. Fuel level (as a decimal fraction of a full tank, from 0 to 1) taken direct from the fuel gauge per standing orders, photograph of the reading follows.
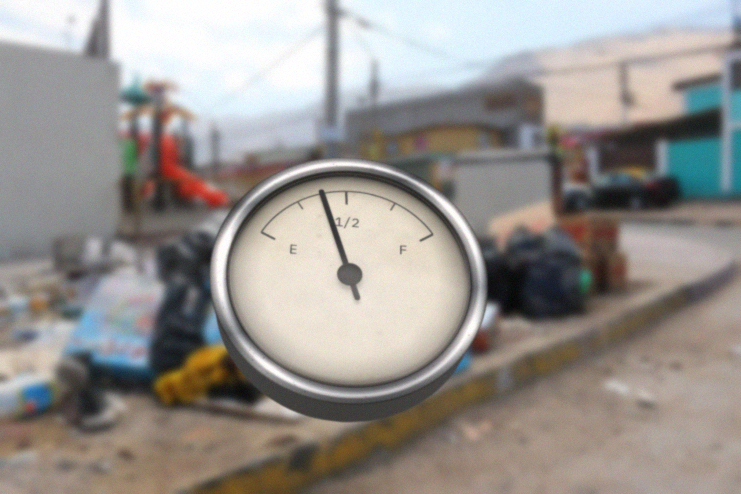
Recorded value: 0.375
